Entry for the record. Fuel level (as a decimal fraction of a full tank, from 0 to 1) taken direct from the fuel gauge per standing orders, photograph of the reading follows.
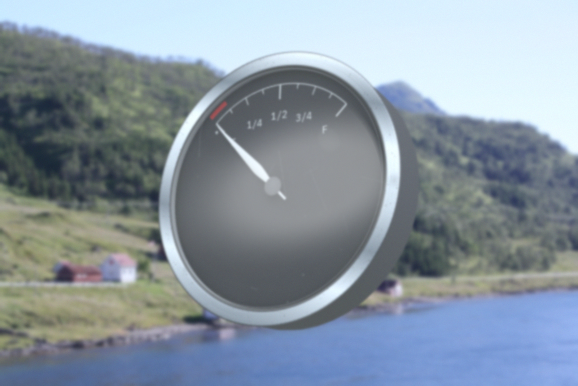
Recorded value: 0
